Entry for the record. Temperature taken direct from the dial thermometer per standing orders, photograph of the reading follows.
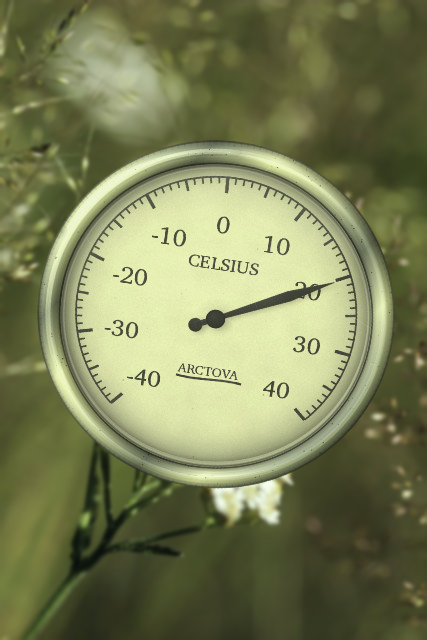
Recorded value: 20 °C
